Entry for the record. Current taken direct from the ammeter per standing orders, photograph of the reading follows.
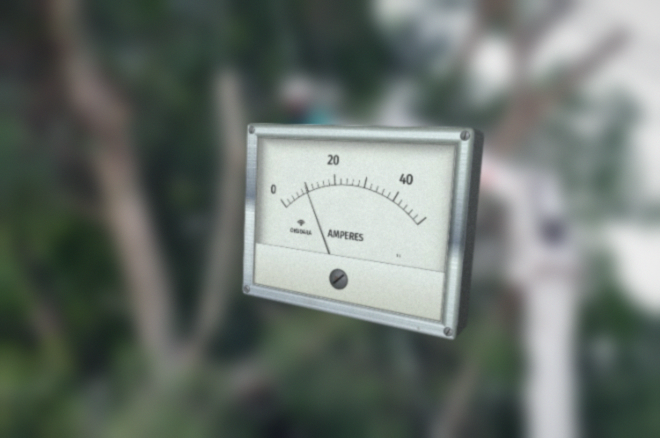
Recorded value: 10 A
